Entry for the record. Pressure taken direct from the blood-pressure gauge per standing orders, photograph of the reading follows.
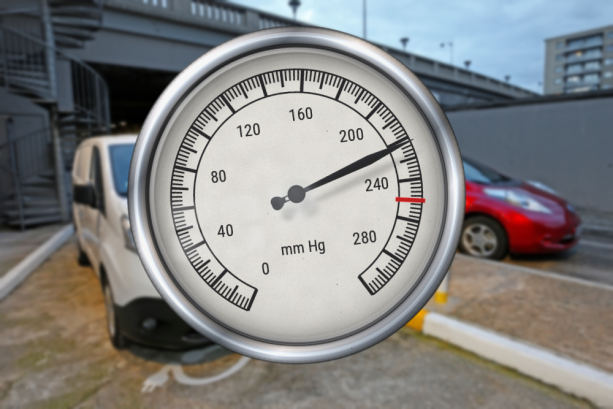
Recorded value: 222 mmHg
